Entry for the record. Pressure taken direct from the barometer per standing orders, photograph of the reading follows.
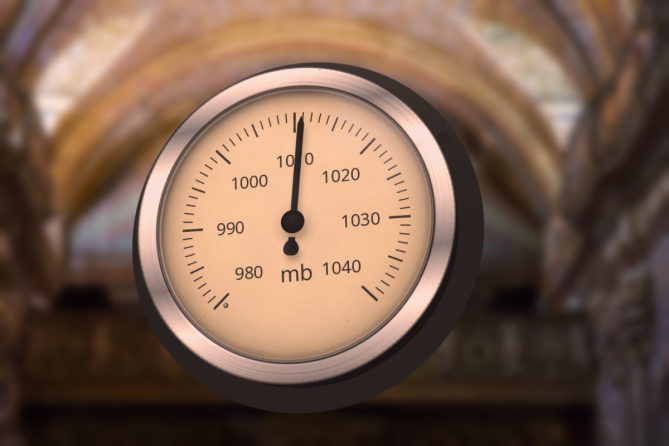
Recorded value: 1011 mbar
